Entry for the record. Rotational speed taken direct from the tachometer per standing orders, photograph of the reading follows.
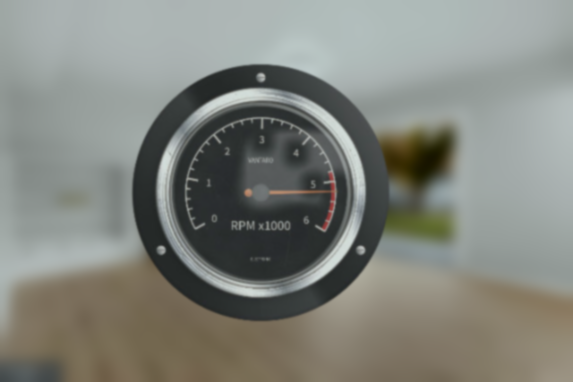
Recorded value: 5200 rpm
